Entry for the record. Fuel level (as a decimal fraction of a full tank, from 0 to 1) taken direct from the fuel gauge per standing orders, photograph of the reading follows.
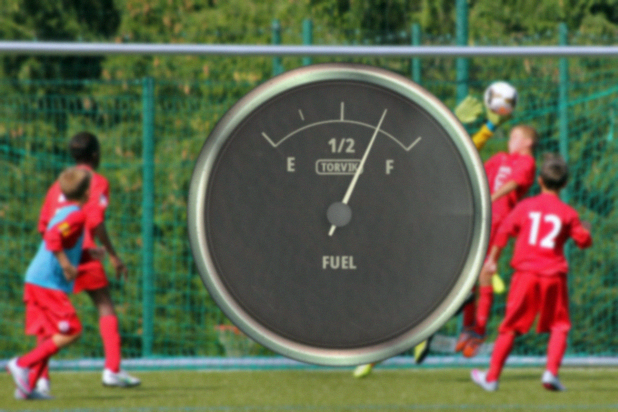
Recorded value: 0.75
